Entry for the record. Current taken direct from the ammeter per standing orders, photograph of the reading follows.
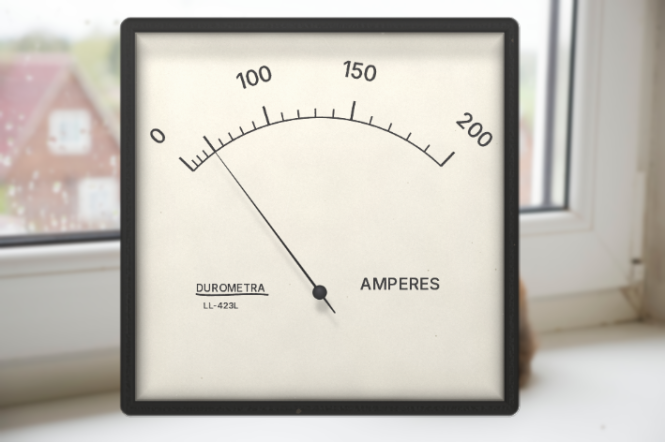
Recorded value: 50 A
